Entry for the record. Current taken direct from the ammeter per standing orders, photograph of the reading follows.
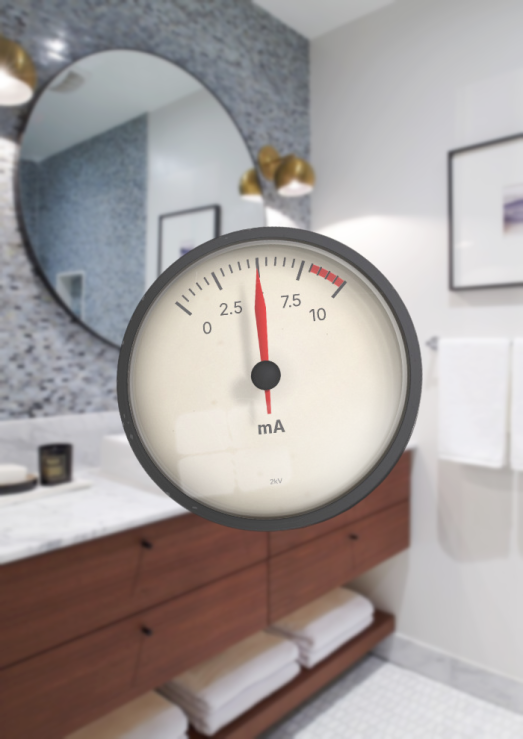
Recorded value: 5 mA
